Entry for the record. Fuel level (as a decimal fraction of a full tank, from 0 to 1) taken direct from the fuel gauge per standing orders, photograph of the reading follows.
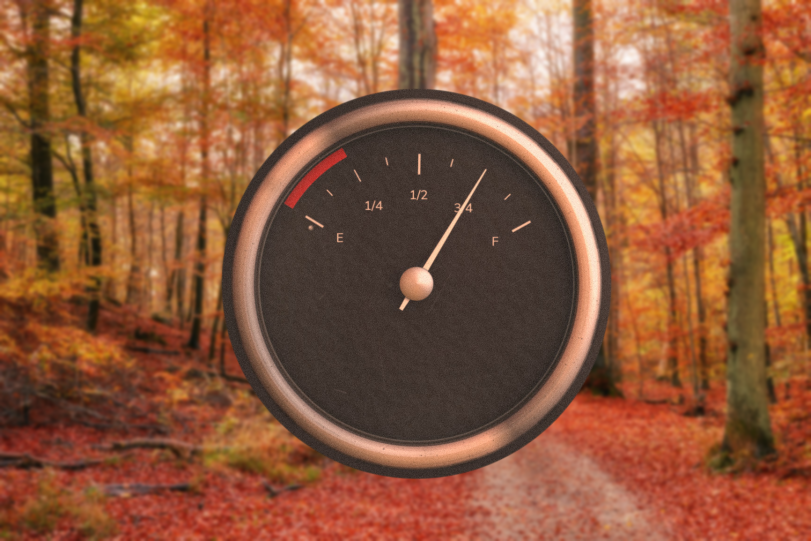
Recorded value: 0.75
